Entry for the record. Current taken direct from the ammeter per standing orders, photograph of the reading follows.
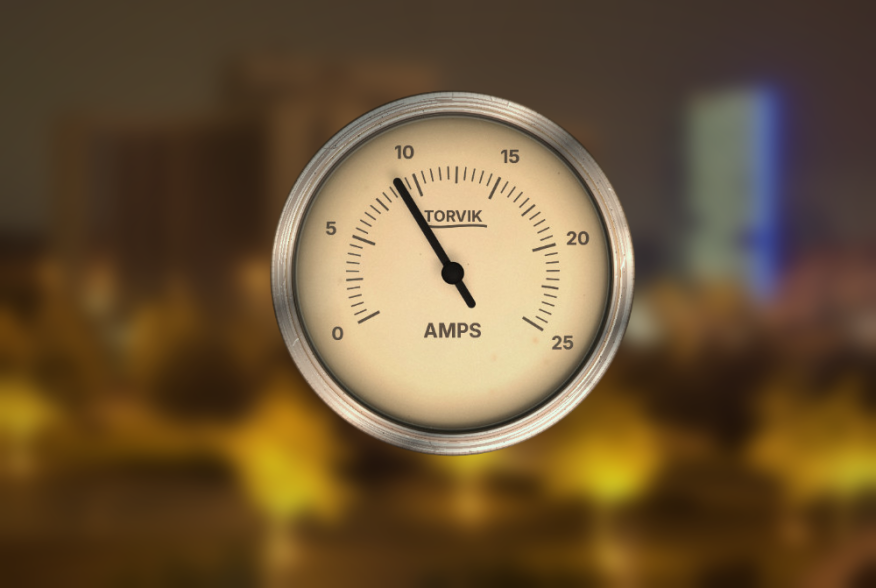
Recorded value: 9 A
